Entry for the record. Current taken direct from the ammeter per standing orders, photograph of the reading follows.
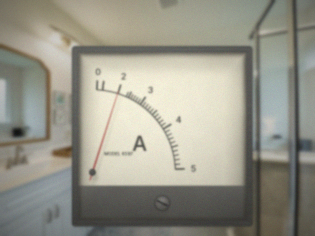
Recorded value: 2 A
